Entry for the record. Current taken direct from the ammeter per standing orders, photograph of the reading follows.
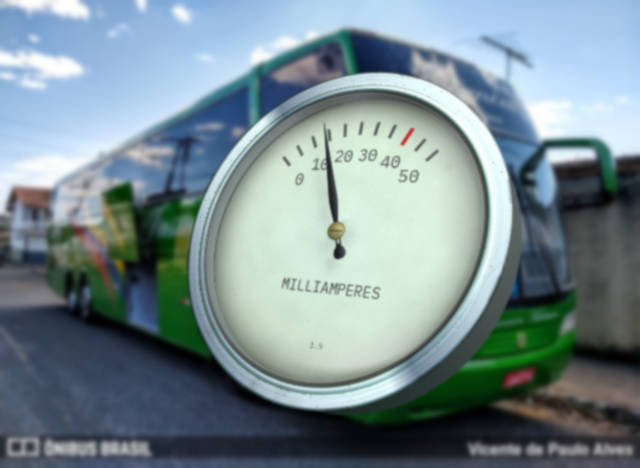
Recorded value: 15 mA
